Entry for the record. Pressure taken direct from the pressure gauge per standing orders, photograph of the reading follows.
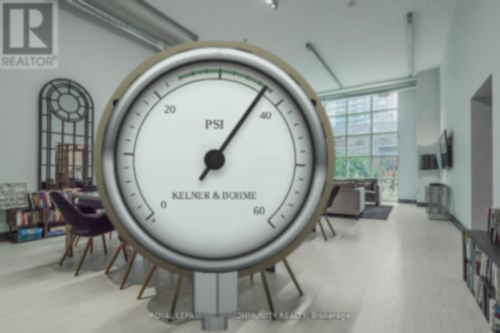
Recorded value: 37 psi
